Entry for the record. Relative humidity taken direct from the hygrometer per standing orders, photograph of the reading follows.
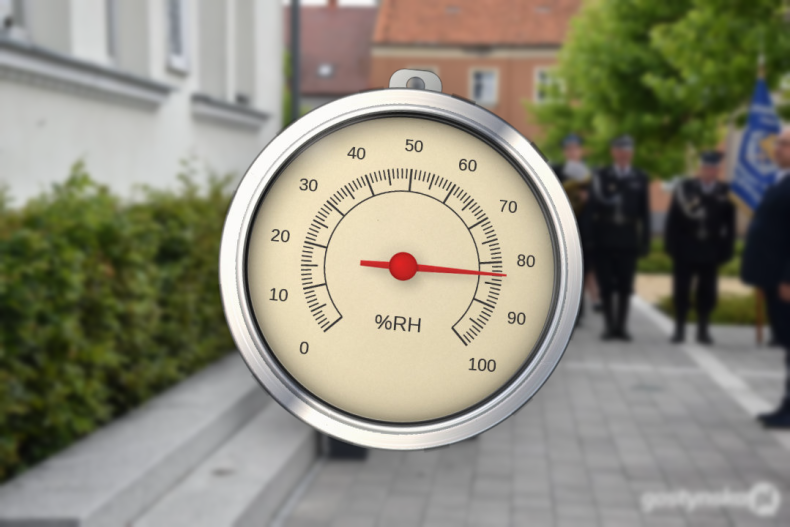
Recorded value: 83 %
